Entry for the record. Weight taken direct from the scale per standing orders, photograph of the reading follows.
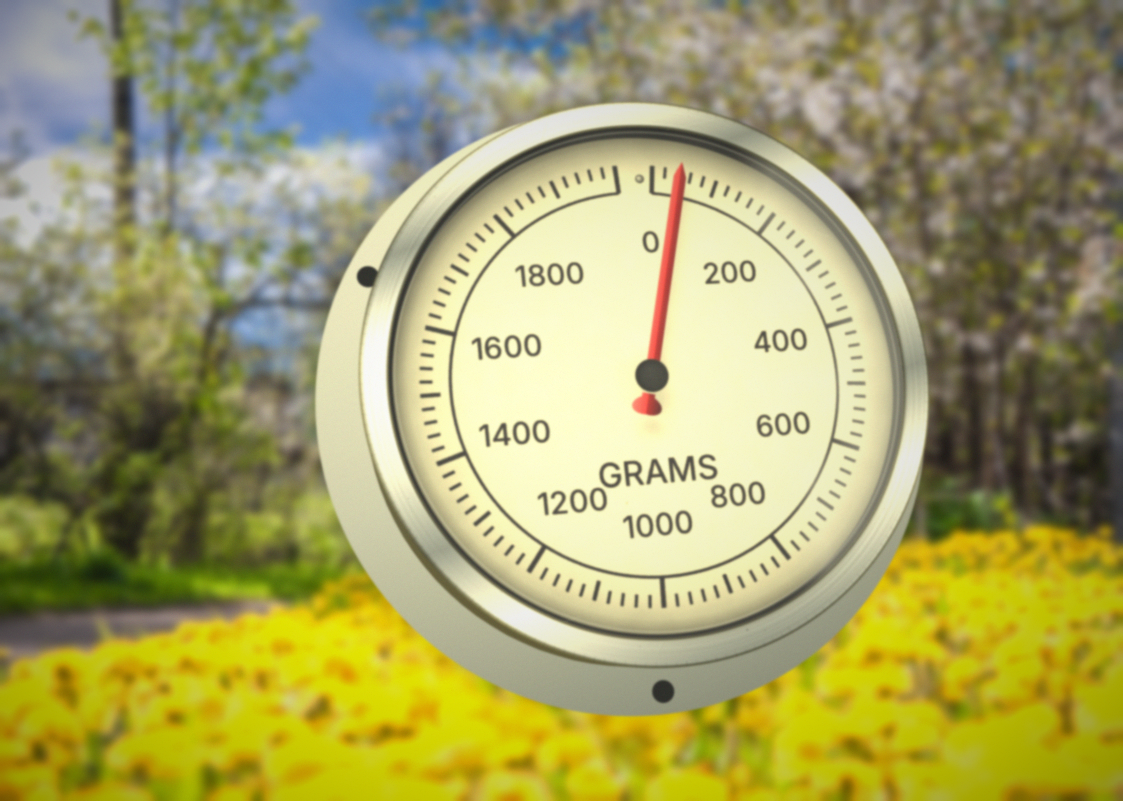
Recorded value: 40 g
